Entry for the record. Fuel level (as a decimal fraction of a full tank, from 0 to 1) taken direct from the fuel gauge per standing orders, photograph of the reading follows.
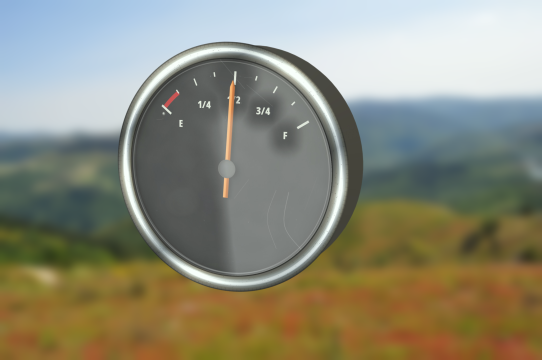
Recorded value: 0.5
